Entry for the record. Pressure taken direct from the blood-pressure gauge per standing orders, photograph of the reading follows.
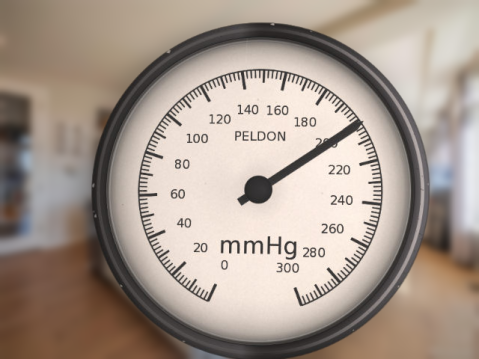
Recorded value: 202 mmHg
